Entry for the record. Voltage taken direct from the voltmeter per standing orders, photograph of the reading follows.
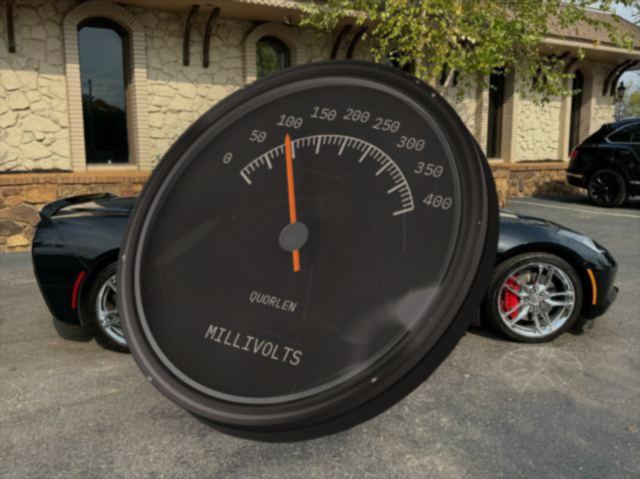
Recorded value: 100 mV
